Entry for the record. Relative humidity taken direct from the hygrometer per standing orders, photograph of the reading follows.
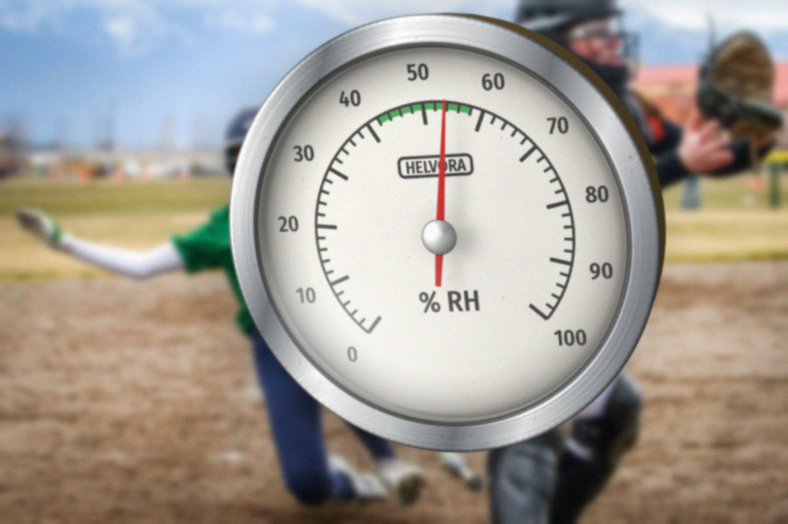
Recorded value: 54 %
